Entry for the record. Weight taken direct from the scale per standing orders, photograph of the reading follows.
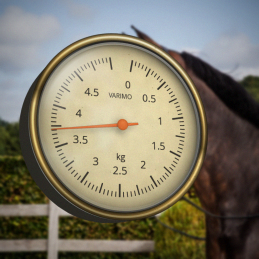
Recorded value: 3.7 kg
